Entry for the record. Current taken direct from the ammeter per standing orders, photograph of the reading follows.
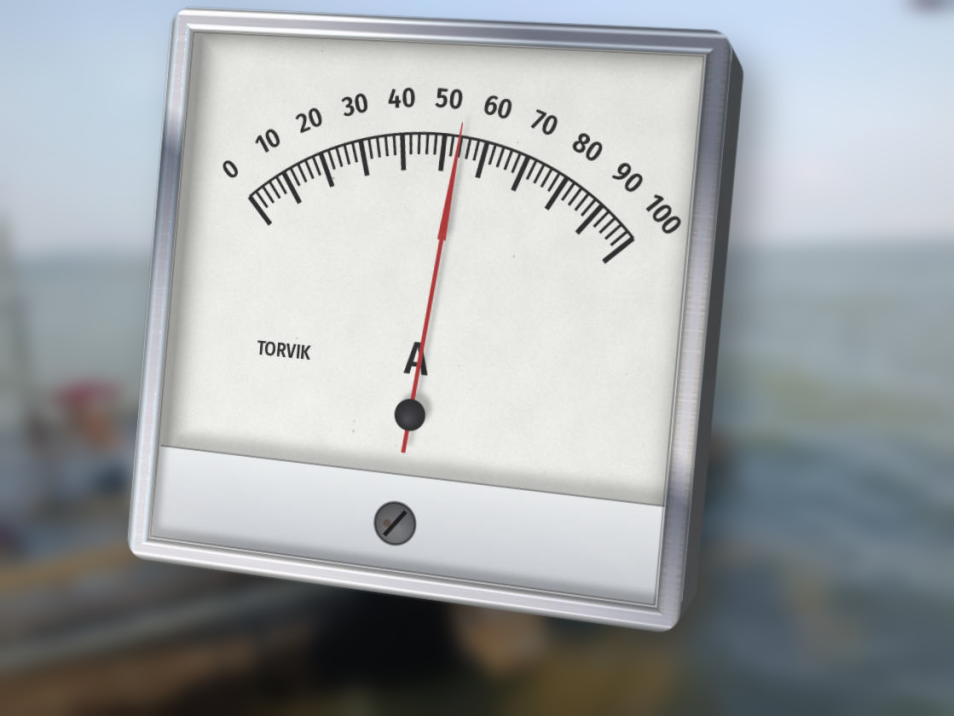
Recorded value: 54 A
